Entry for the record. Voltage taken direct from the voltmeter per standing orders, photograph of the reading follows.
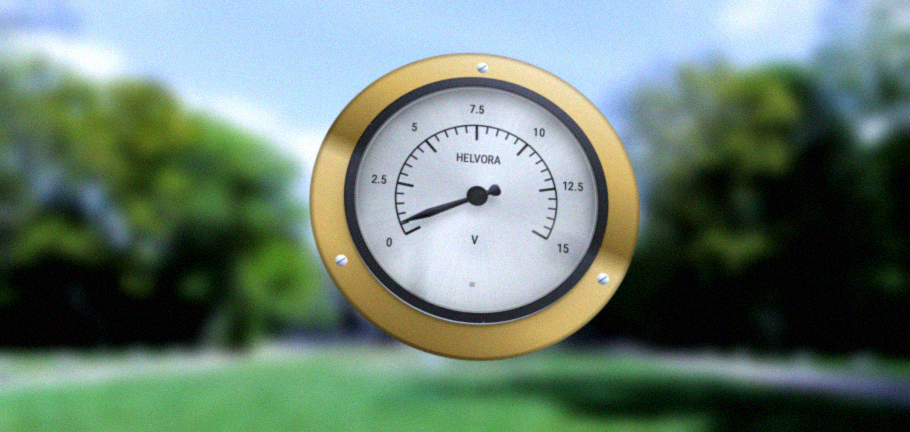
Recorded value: 0.5 V
